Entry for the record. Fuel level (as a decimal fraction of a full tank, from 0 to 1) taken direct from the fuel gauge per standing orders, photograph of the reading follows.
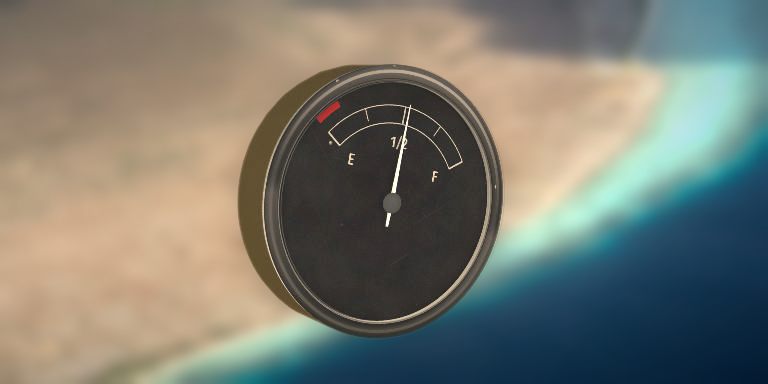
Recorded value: 0.5
